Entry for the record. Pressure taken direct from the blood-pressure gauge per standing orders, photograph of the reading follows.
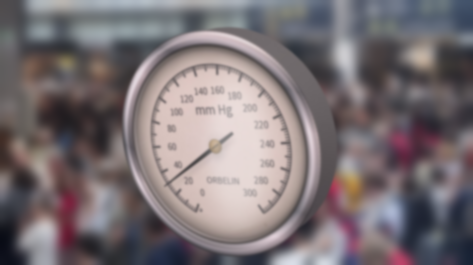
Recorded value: 30 mmHg
